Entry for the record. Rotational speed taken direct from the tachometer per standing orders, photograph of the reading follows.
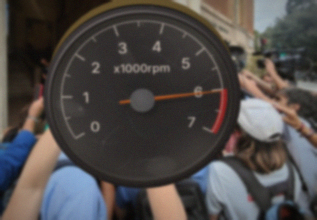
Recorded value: 6000 rpm
